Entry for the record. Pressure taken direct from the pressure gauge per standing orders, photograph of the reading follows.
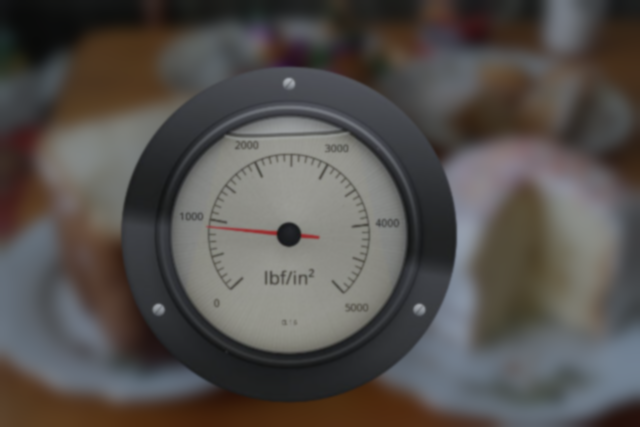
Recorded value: 900 psi
